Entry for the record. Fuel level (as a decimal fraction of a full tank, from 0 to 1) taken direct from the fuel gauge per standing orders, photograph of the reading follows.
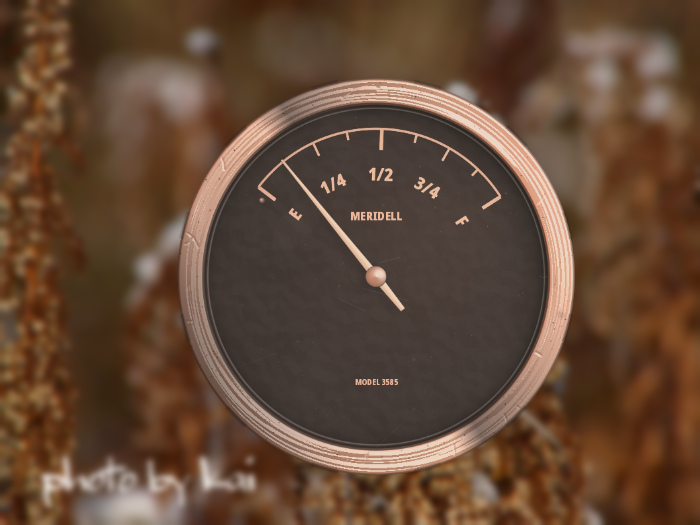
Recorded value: 0.125
